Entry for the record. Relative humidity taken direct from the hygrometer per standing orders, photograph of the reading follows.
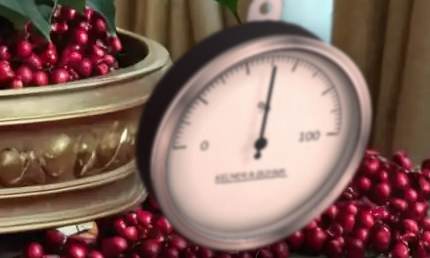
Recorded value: 50 %
